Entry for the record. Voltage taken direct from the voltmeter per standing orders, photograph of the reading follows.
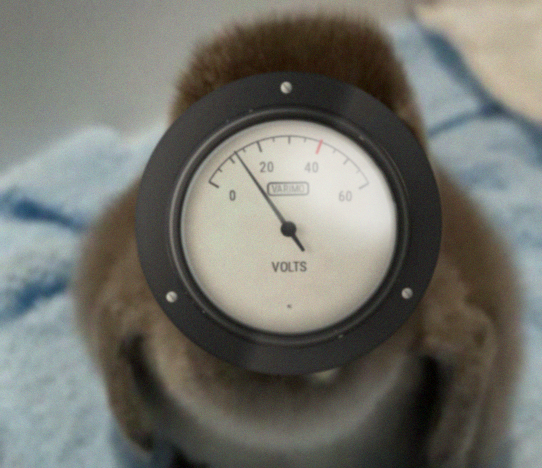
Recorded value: 12.5 V
